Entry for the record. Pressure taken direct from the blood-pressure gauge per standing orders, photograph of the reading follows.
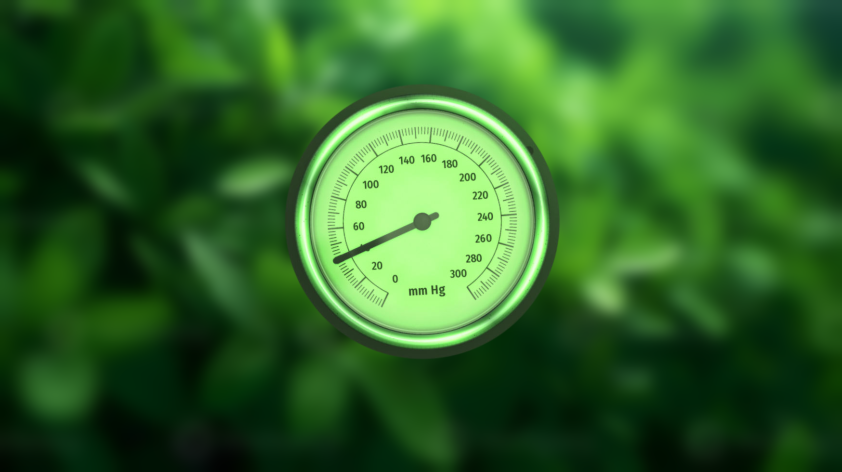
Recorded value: 40 mmHg
